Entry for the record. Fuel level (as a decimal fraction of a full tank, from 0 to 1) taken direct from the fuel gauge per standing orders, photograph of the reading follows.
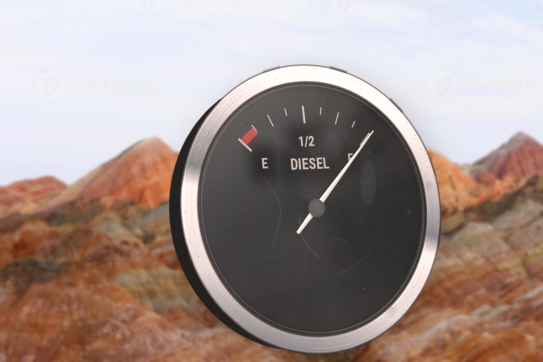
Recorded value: 1
